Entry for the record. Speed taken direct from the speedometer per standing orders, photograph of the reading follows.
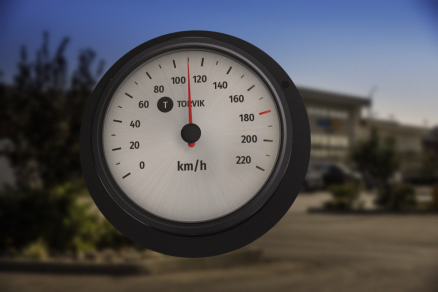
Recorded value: 110 km/h
